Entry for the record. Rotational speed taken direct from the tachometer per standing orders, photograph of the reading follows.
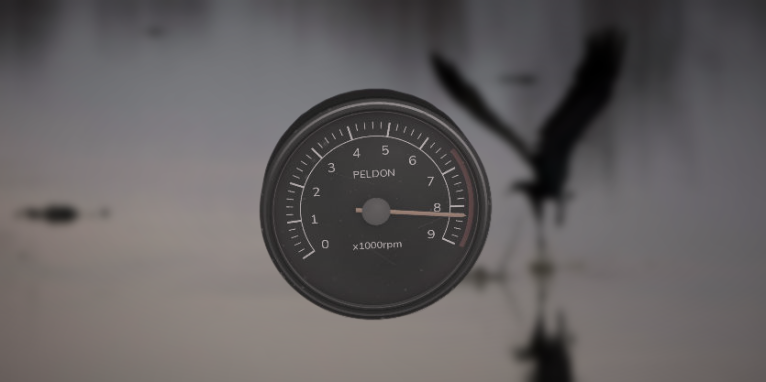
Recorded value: 8200 rpm
